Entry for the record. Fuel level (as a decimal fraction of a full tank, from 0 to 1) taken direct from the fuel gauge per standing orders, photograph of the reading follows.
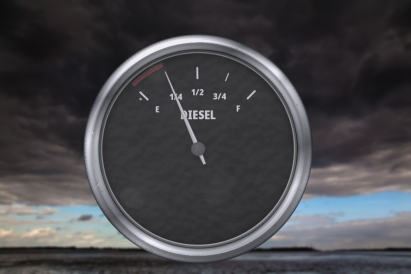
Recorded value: 0.25
